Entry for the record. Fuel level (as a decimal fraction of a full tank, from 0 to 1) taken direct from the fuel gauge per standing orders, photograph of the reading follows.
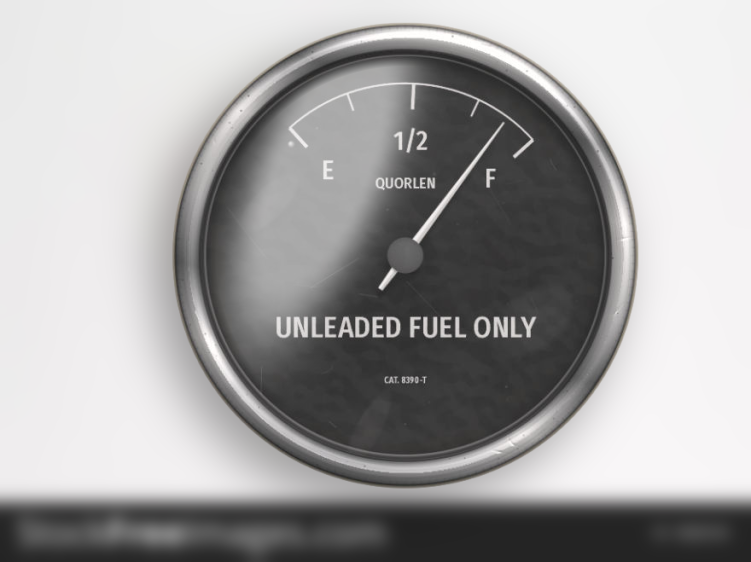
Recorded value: 0.875
